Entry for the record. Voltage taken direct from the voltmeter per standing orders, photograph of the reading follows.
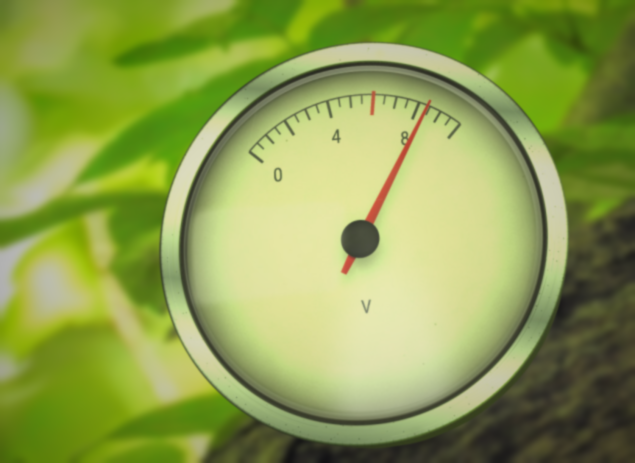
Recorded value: 8.5 V
